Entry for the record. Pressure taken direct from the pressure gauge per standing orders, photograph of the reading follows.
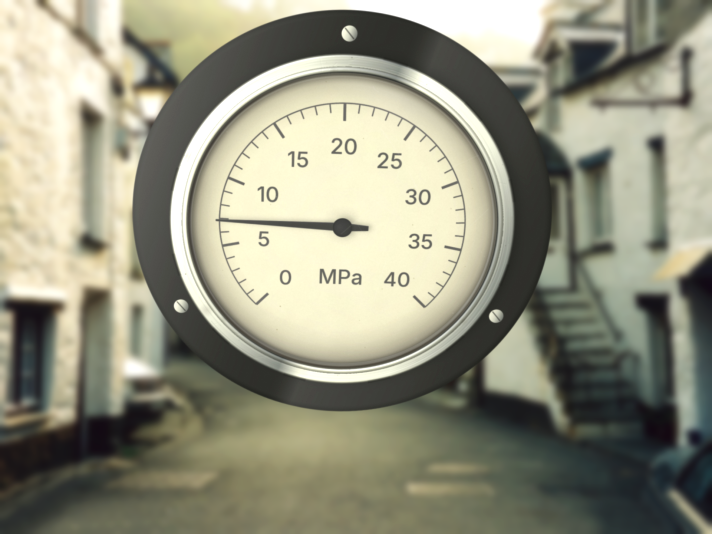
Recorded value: 7 MPa
